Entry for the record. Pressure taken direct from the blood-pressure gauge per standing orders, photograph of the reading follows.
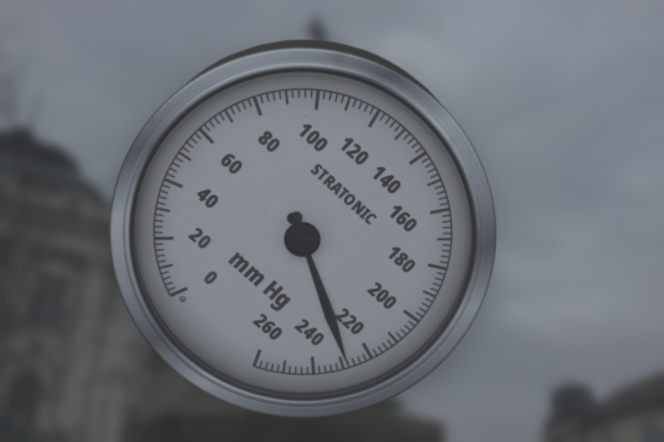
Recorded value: 228 mmHg
